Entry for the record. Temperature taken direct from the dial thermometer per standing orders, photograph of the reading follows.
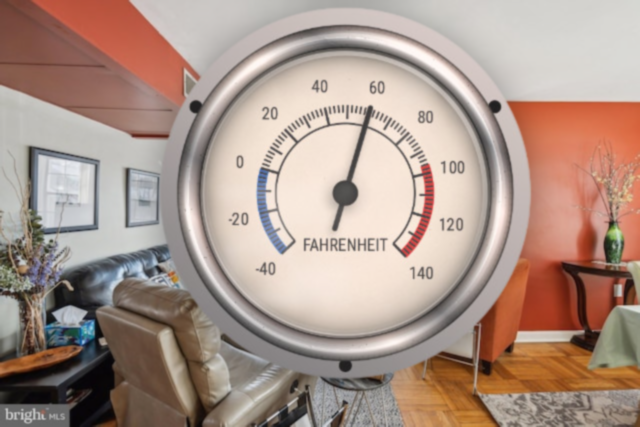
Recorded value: 60 °F
